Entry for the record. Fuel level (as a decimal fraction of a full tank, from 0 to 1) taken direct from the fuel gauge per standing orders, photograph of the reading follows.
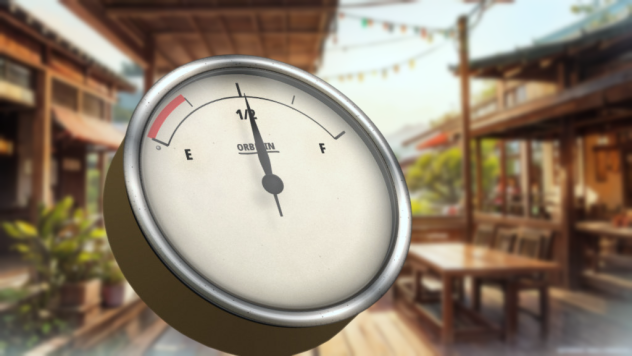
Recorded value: 0.5
